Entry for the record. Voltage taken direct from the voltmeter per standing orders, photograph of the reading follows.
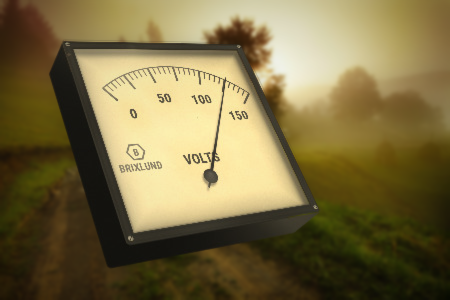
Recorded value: 125 V
